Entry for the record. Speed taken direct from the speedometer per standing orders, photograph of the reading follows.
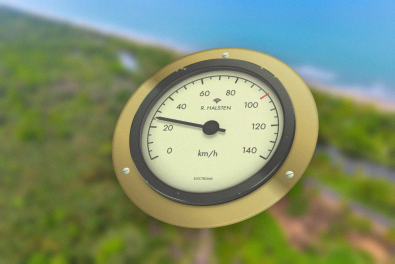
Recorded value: 25 km/h
